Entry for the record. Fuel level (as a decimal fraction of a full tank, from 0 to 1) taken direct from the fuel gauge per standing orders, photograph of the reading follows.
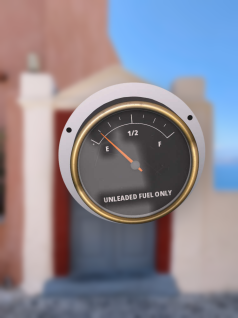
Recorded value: 0.125
